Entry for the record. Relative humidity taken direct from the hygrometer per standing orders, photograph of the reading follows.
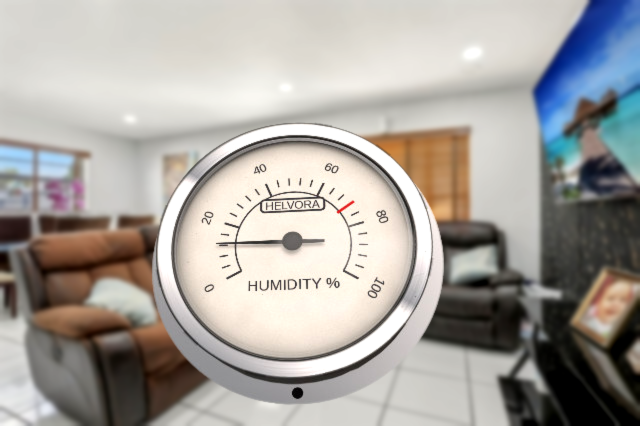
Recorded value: 12 %
